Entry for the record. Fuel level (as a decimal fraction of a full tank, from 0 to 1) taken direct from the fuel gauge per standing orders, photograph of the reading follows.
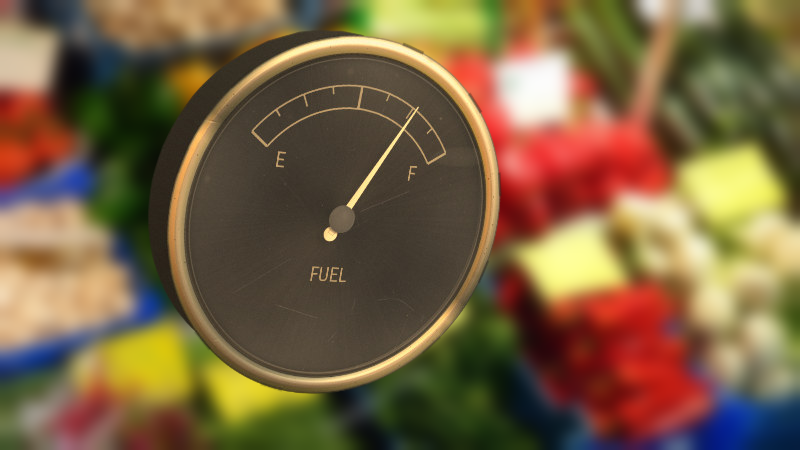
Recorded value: 0.75
